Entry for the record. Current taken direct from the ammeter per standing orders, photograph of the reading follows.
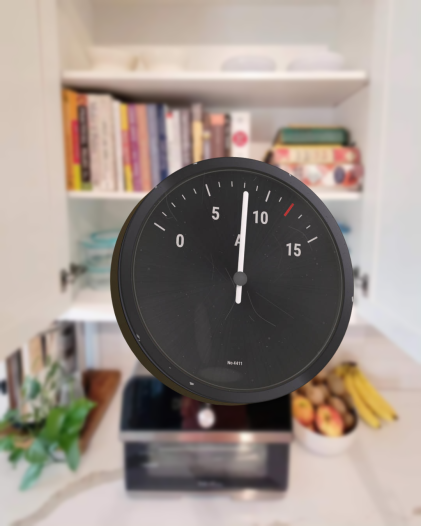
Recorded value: 8 A
